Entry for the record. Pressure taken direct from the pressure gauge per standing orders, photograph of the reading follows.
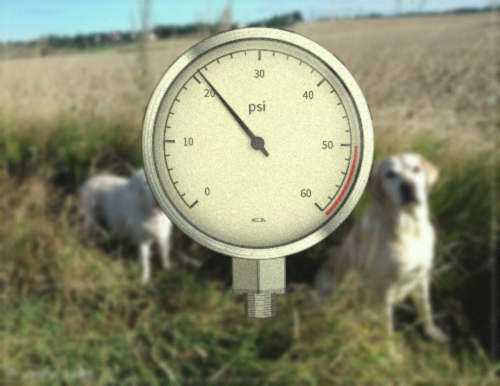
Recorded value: 21 psi
